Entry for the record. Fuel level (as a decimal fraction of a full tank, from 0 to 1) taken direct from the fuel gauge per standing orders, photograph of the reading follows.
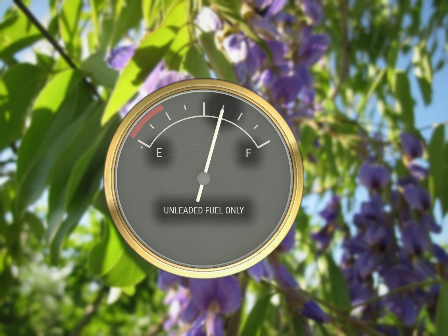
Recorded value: 0.625
